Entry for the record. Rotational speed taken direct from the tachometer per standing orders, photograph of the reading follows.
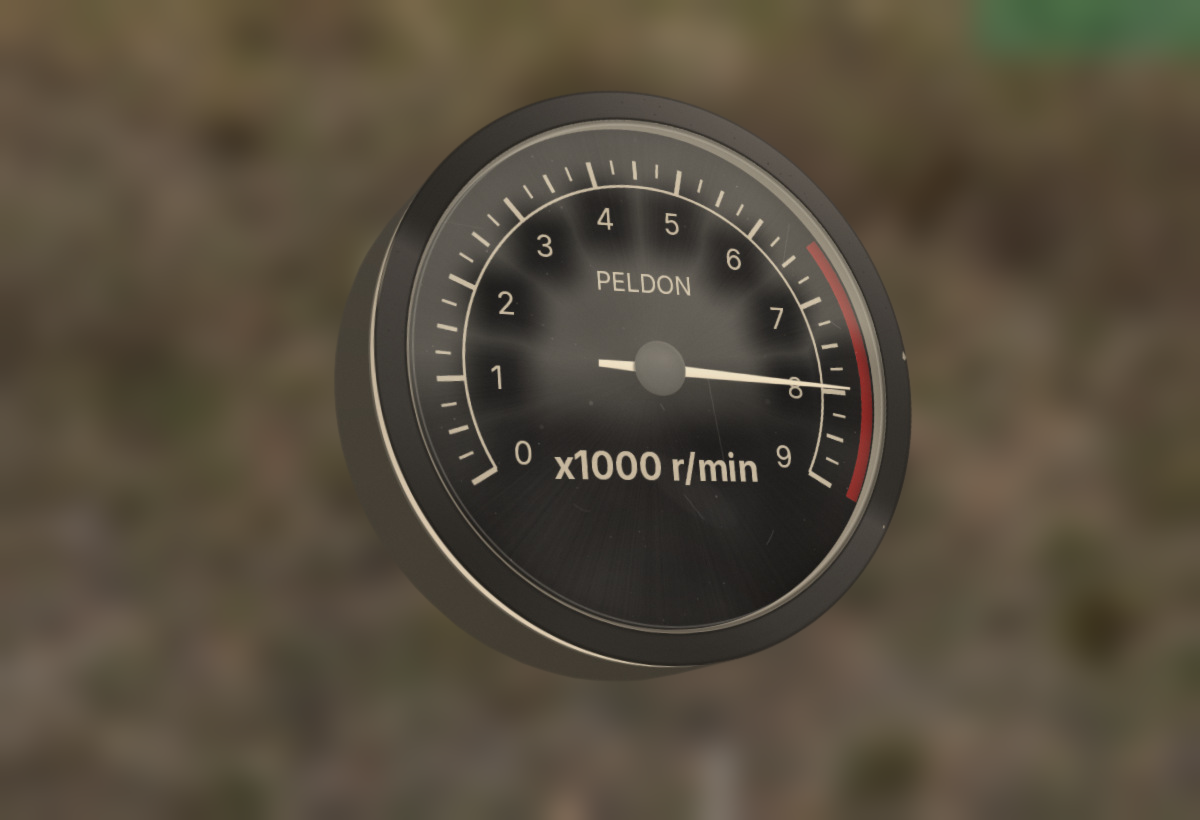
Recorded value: 8000 rpm
